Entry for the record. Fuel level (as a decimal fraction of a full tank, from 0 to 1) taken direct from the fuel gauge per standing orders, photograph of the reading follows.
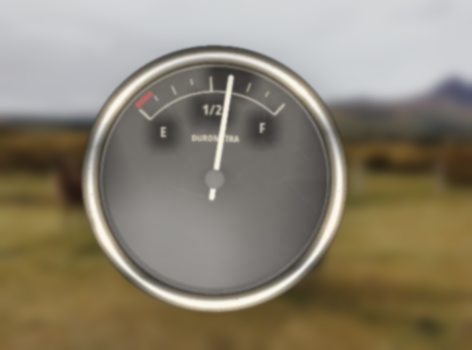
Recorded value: 0.625
